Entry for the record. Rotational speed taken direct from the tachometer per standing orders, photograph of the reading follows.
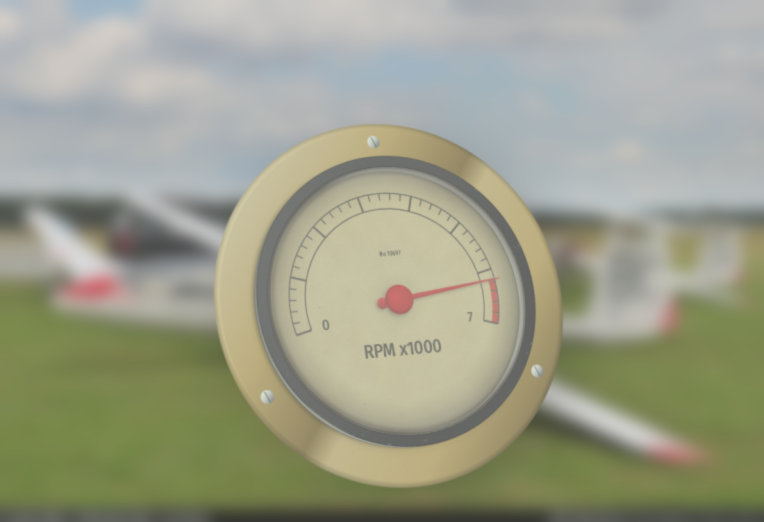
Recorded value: 6200 rpm
